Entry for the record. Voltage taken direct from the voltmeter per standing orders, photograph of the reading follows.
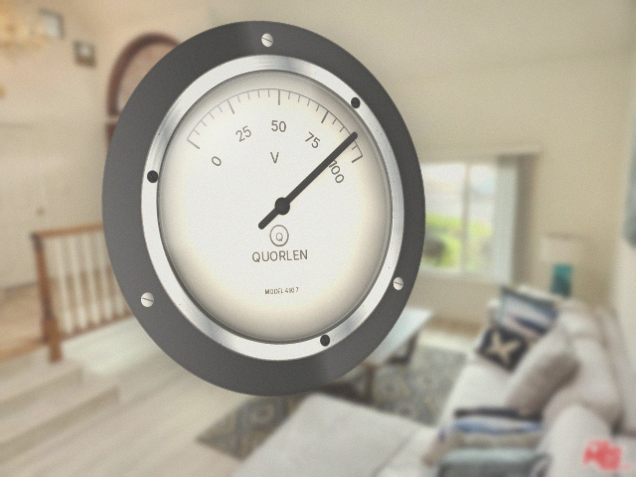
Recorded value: 90 V
